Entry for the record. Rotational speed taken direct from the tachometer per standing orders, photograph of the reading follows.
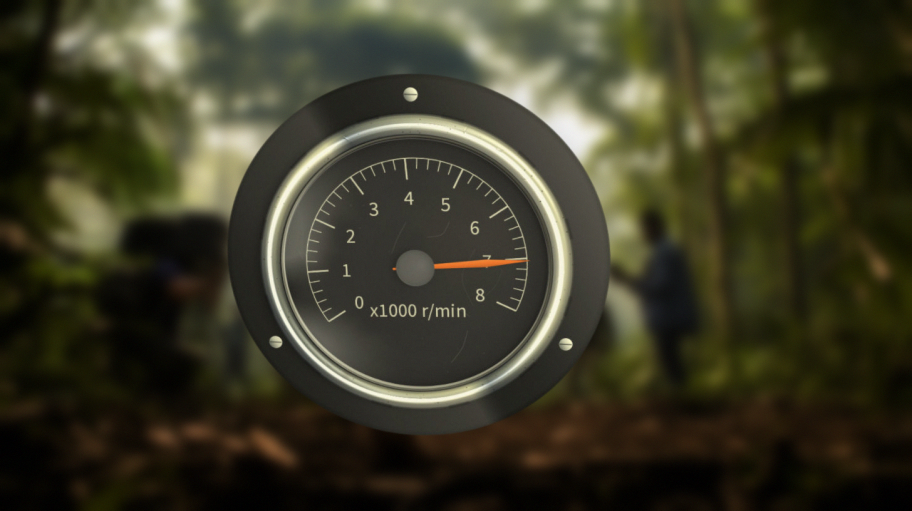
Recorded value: 7000 rpm
